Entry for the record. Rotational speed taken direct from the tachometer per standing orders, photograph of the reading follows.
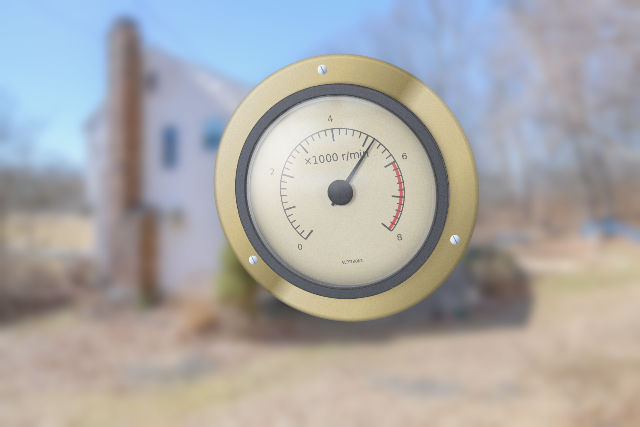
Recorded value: 5200 rpm
